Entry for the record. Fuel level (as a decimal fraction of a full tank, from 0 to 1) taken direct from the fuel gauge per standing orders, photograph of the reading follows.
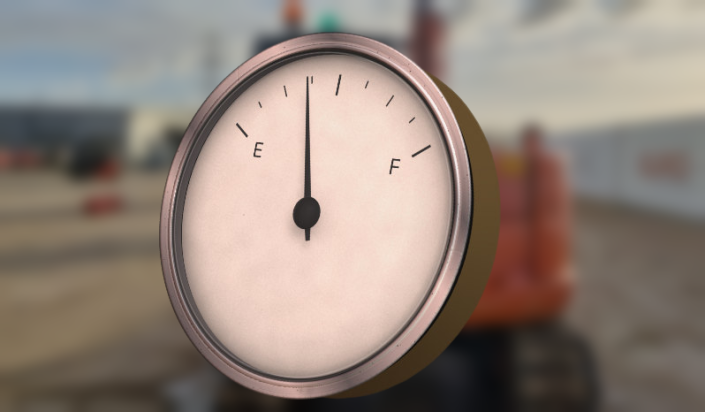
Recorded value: 0.375
